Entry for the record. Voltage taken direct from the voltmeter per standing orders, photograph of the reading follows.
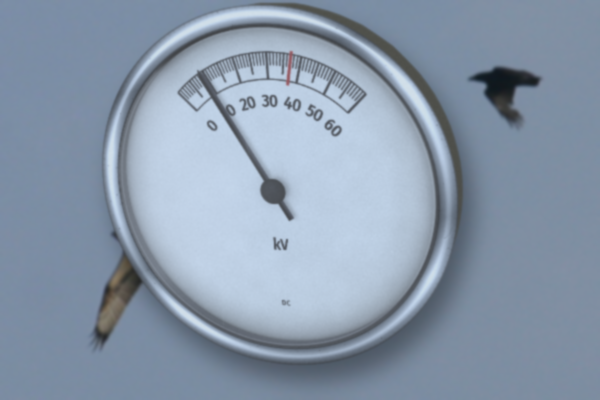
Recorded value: 10 kV
